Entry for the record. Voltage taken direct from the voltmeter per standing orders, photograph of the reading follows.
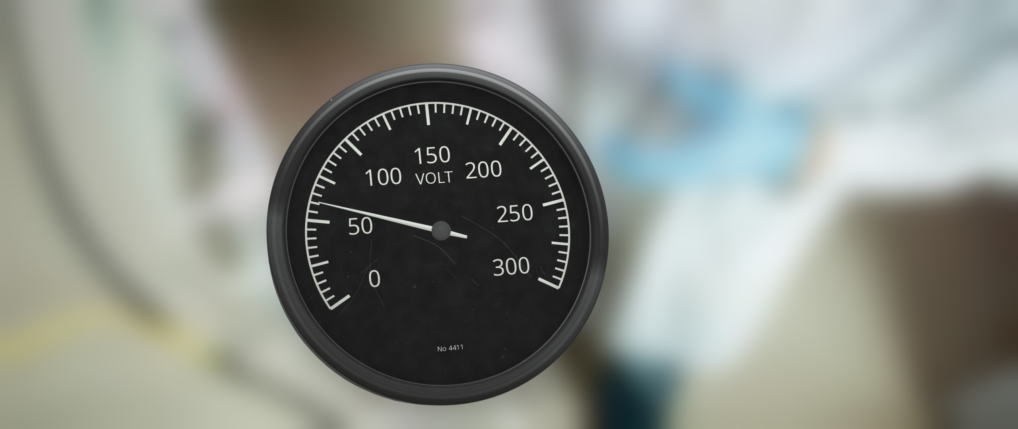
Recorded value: 60 V
